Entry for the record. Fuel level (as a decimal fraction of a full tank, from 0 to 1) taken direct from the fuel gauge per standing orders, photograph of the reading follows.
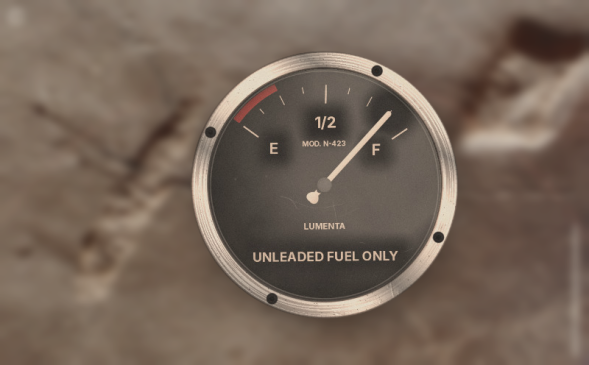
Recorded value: 0.875
